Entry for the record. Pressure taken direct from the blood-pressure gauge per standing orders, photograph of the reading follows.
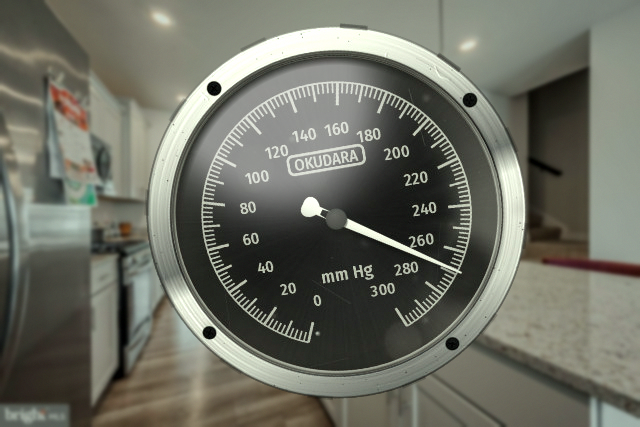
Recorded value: 268 mmHg
